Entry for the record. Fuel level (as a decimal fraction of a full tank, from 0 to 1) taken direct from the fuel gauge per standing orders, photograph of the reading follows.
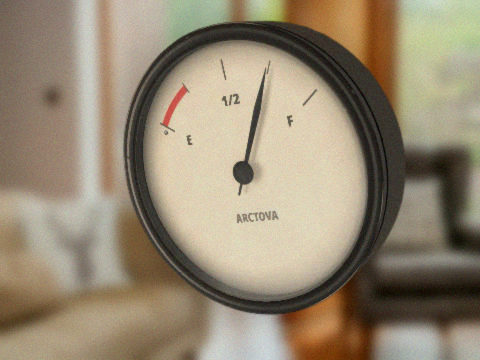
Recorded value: 0.75
